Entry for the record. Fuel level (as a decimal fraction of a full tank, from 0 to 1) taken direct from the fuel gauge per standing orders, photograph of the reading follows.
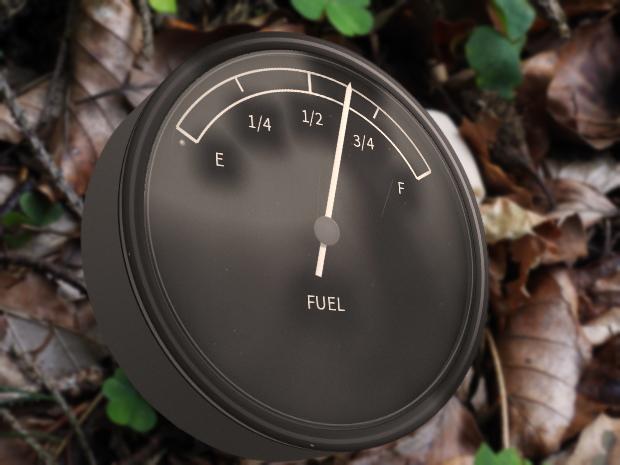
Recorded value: 0.625
